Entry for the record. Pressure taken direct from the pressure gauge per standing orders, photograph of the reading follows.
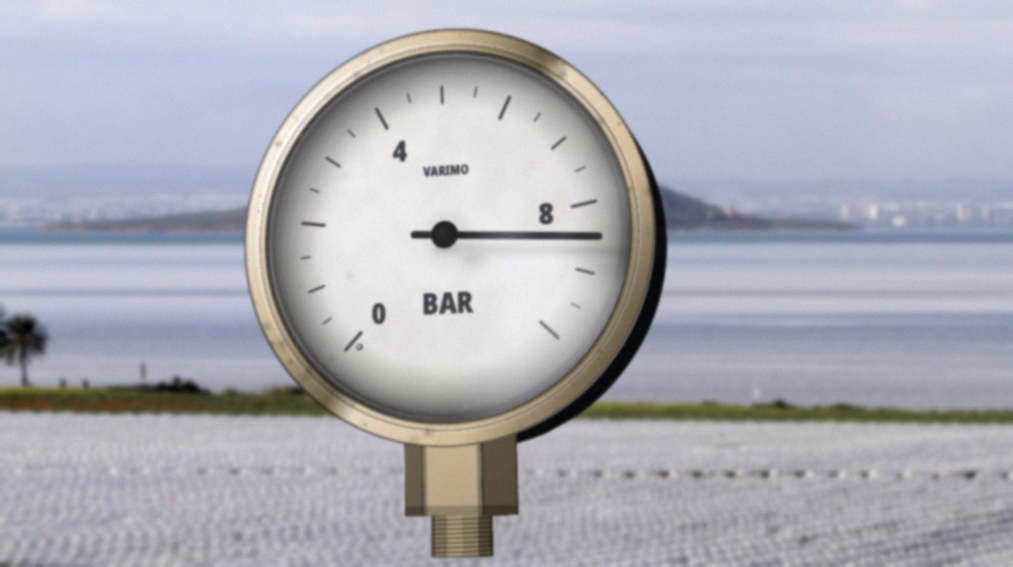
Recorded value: 8.5 bar
